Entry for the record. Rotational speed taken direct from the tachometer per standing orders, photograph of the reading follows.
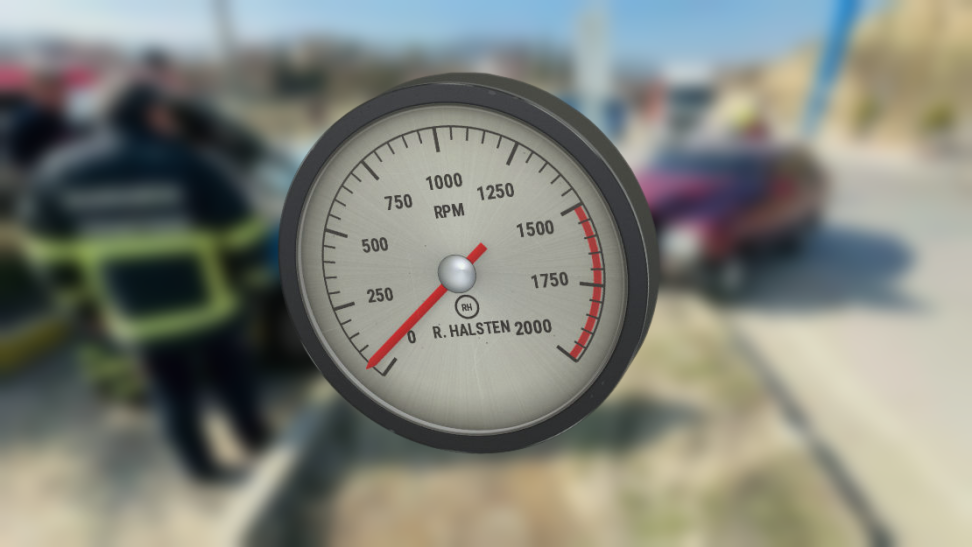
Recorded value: 50 rpm
